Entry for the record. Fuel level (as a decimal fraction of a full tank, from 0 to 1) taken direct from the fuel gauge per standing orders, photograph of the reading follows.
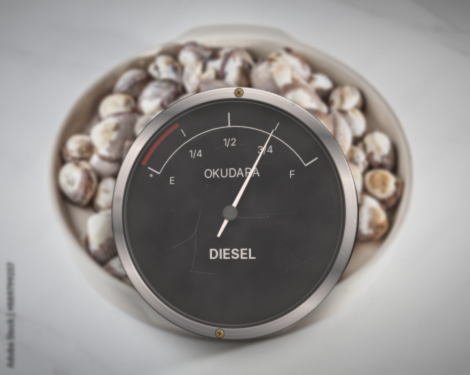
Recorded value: 0.75
